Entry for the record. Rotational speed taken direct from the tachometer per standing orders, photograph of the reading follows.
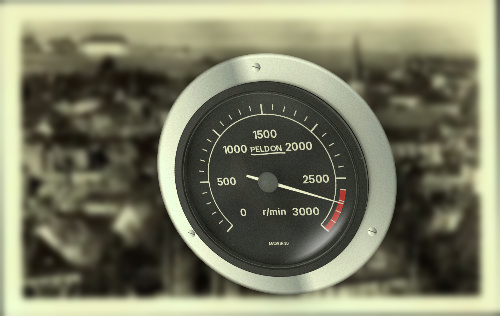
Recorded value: 2700 rpm
